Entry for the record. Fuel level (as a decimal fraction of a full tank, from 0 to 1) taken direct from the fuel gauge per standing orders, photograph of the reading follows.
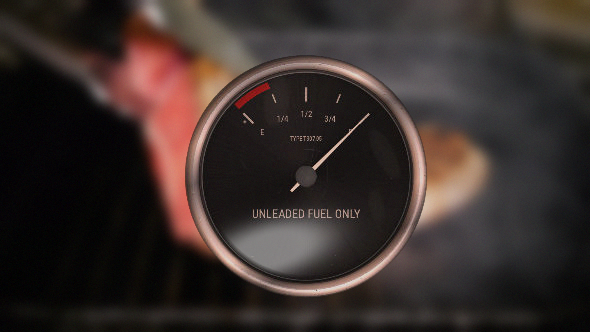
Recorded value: 1
